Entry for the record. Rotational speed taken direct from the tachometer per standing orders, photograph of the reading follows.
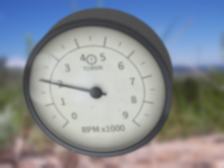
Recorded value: 2000 rpm
